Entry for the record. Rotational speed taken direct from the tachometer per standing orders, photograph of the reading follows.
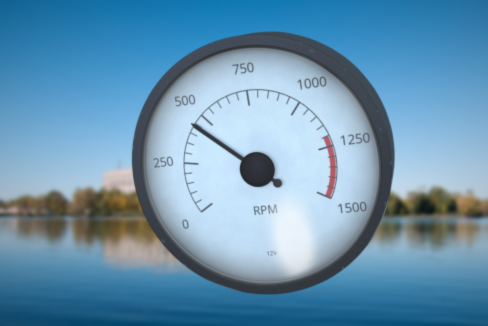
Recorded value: 450 rpm
